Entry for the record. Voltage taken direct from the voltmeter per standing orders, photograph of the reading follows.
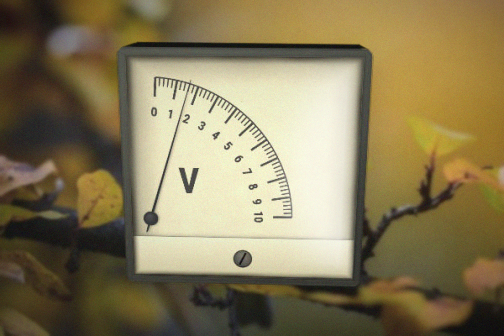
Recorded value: 1.6 V
